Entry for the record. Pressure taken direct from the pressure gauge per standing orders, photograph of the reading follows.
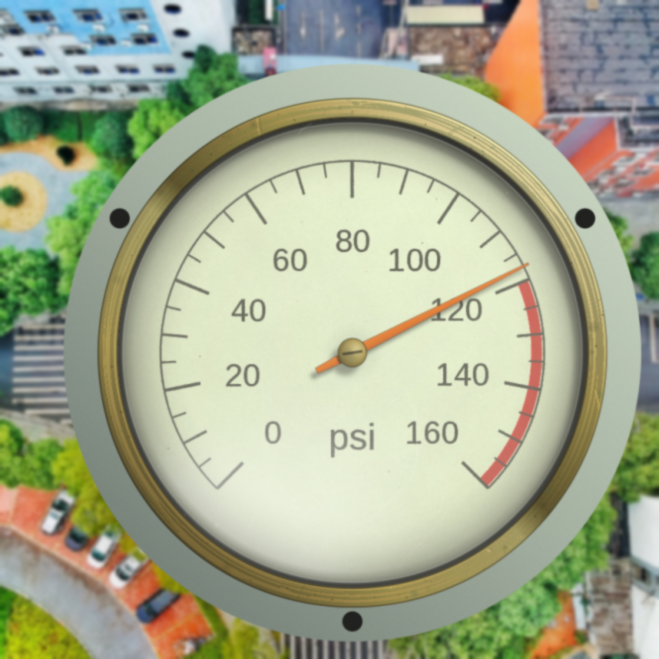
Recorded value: 117.5 psi
